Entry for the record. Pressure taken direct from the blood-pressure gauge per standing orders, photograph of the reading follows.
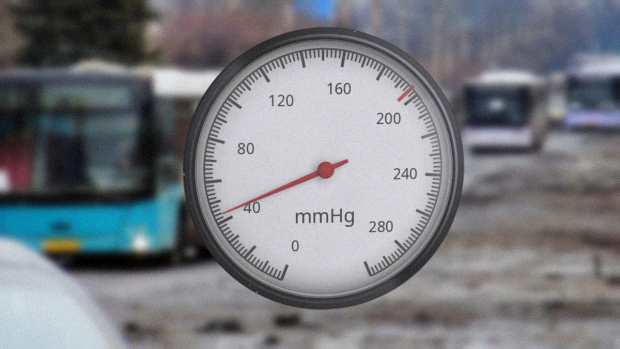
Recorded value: 44 mmHg
